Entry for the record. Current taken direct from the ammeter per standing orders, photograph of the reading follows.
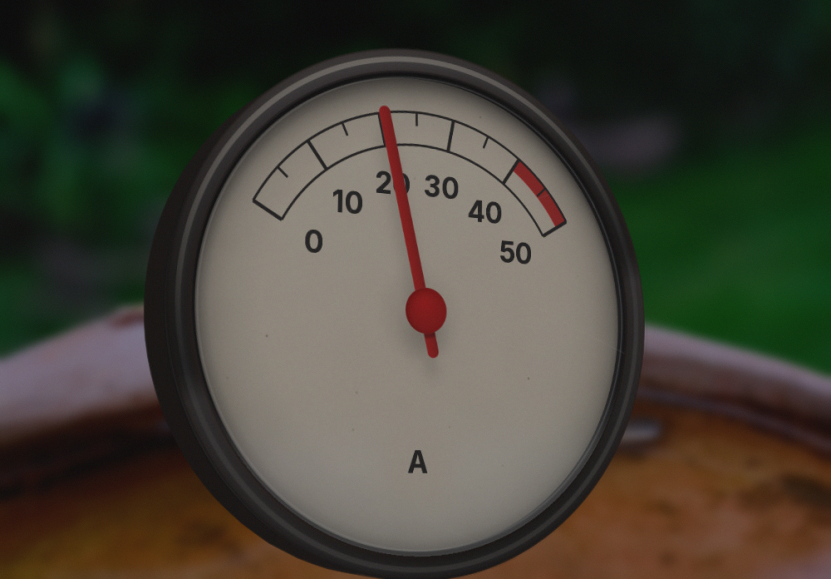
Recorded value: 20 A
